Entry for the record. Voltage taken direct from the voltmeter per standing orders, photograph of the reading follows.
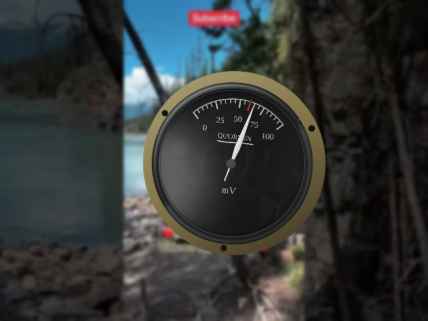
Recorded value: 65 mV
